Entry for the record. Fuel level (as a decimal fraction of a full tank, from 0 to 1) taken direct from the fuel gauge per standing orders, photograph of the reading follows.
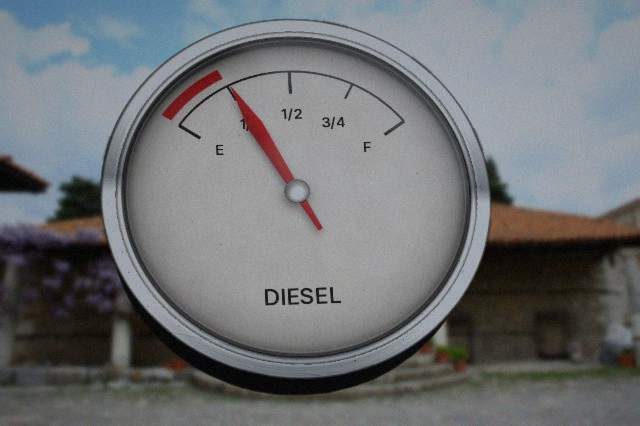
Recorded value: 0.25
